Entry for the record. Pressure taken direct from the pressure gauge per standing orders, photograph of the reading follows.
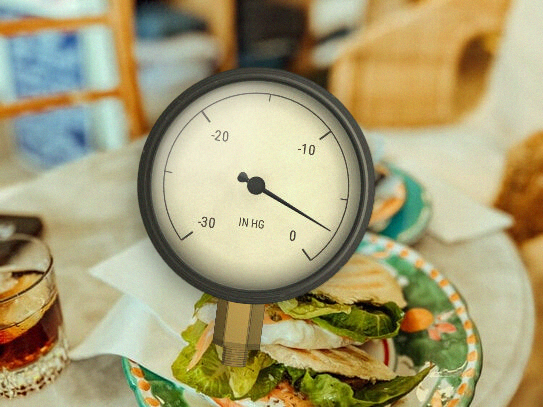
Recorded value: -2.5 inHg
